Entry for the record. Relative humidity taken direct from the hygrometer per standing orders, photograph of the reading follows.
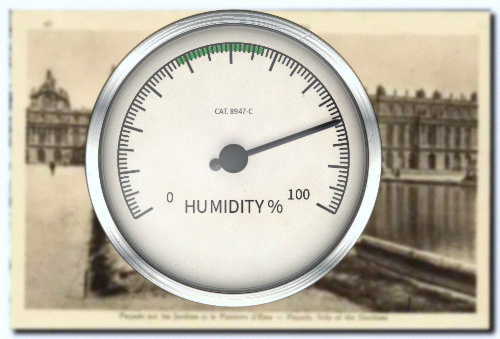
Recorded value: 80 %
